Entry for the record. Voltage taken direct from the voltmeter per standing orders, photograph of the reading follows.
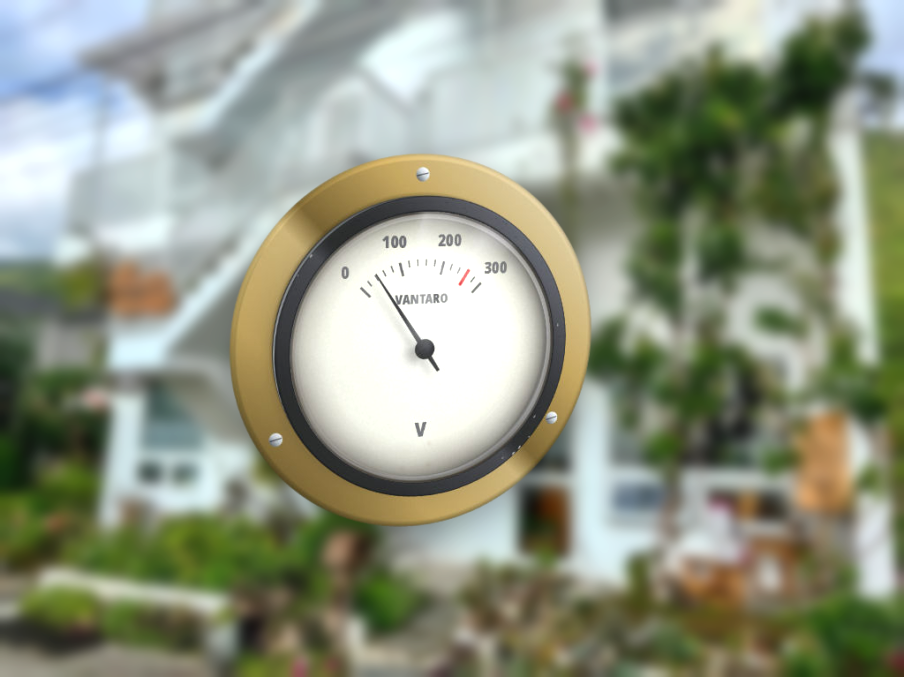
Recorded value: 40 V
